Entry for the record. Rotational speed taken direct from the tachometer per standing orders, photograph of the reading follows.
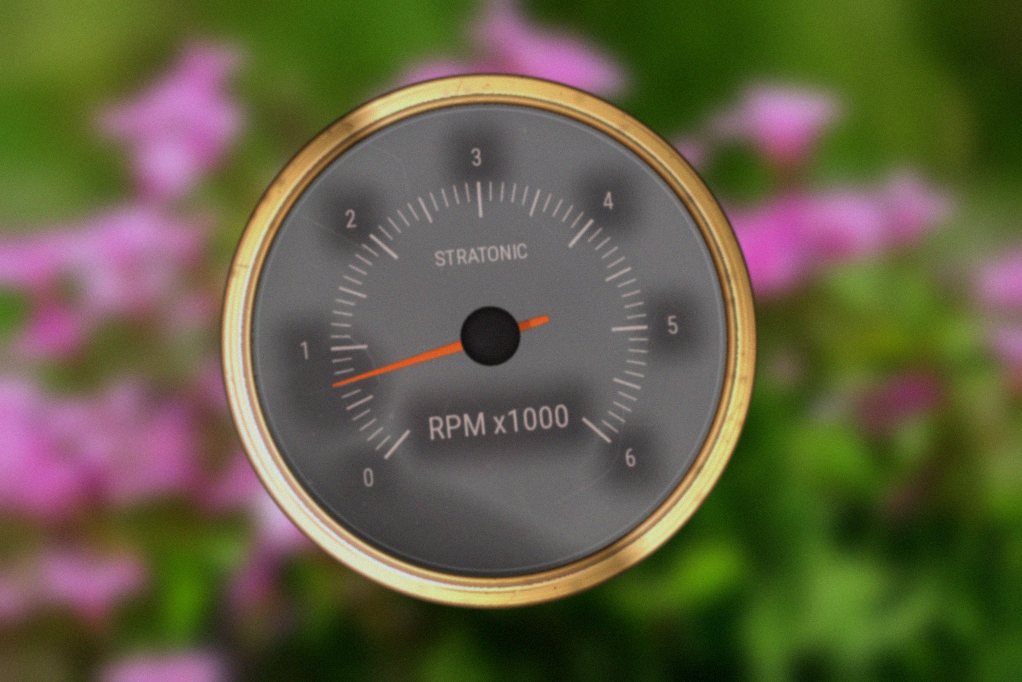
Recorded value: 700 rpm
